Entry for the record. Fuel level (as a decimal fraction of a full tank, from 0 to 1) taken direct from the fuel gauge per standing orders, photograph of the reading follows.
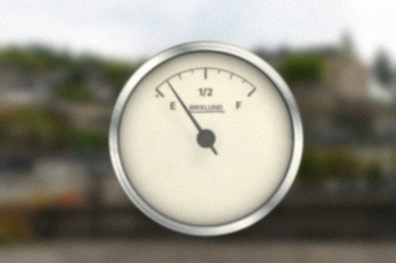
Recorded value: 0.125
